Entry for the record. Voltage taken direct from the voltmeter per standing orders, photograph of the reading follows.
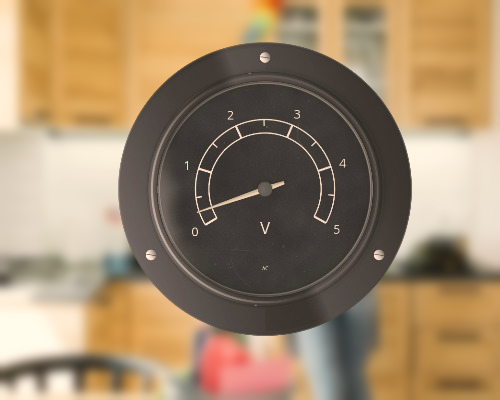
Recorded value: 0.25 V
